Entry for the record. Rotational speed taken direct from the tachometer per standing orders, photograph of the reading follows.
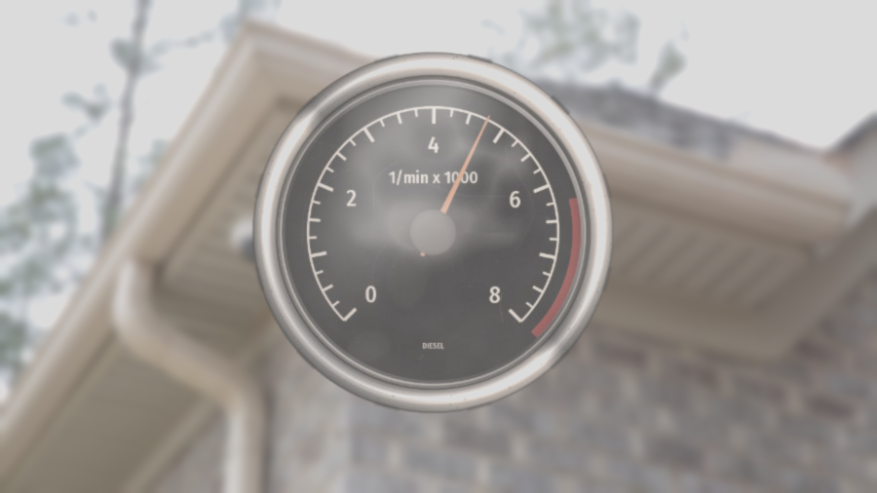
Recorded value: 4750 rpm
